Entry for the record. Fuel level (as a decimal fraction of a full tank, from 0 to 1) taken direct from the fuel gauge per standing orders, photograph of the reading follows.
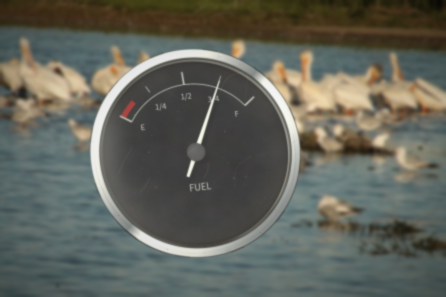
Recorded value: 0.75
